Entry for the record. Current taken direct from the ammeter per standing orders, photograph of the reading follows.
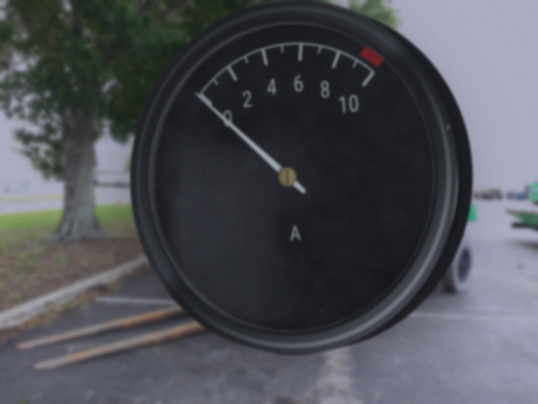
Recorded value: 0 A
